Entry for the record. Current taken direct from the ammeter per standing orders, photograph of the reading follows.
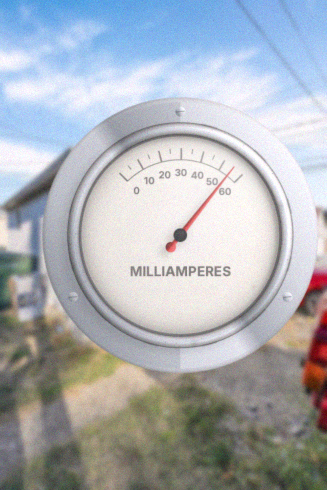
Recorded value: 55 mA
